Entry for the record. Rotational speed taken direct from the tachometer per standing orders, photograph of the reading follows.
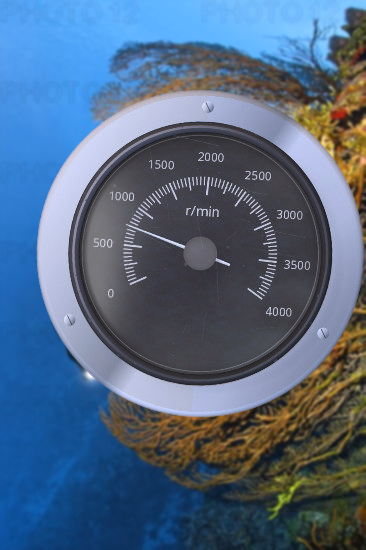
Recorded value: 750 rpm
